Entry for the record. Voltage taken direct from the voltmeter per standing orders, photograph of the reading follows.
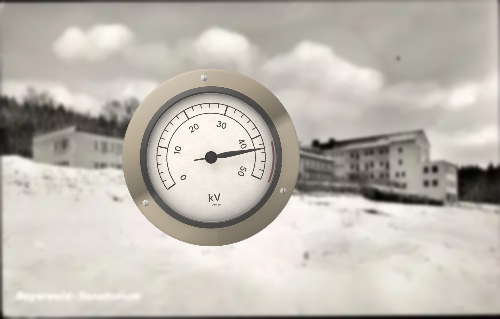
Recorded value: 43 kV
